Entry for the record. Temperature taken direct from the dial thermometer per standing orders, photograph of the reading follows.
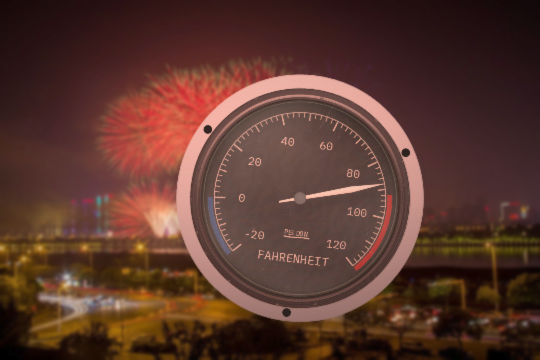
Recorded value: 88 °F
